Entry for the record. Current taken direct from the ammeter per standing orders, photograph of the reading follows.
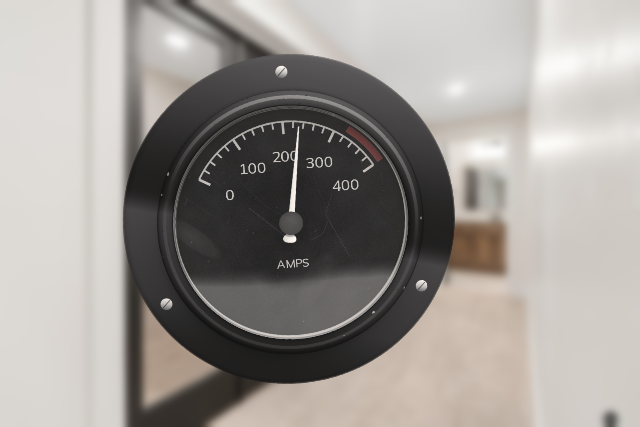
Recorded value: 230 A
